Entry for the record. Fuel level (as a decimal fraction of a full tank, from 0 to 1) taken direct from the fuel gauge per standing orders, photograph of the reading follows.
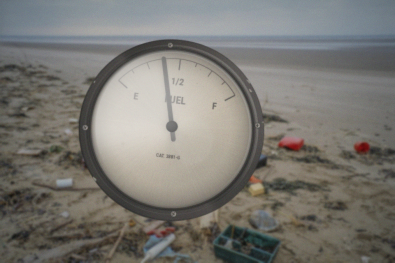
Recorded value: 0.375
